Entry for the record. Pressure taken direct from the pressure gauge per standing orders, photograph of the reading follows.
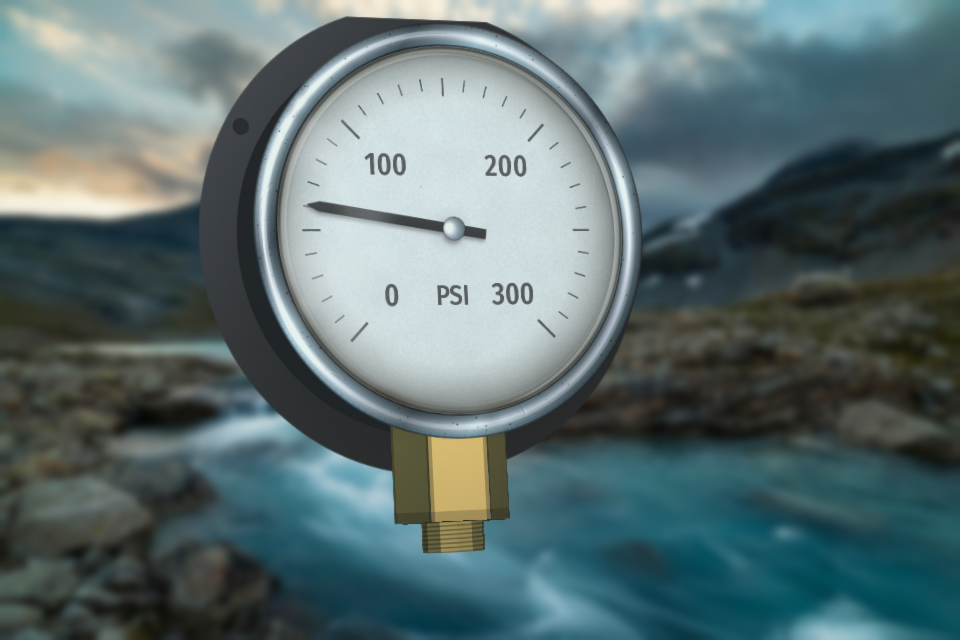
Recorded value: 60 psi
